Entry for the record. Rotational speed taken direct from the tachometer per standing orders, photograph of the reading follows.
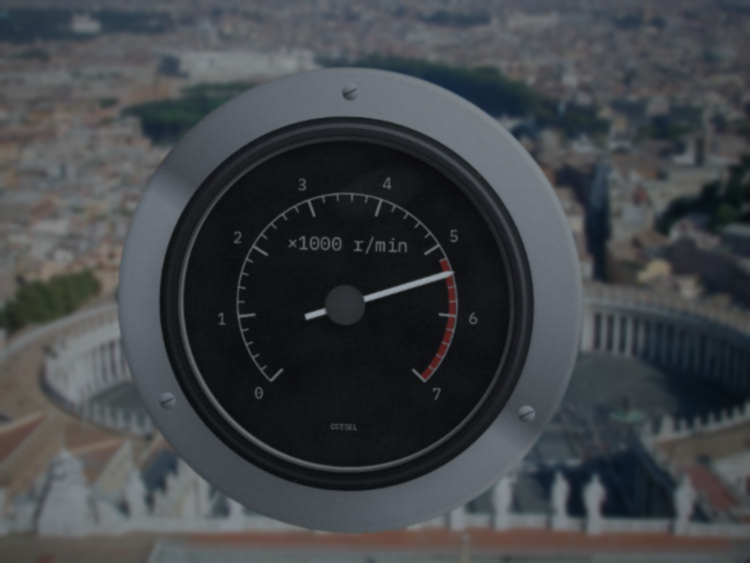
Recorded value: 5400 rpm
